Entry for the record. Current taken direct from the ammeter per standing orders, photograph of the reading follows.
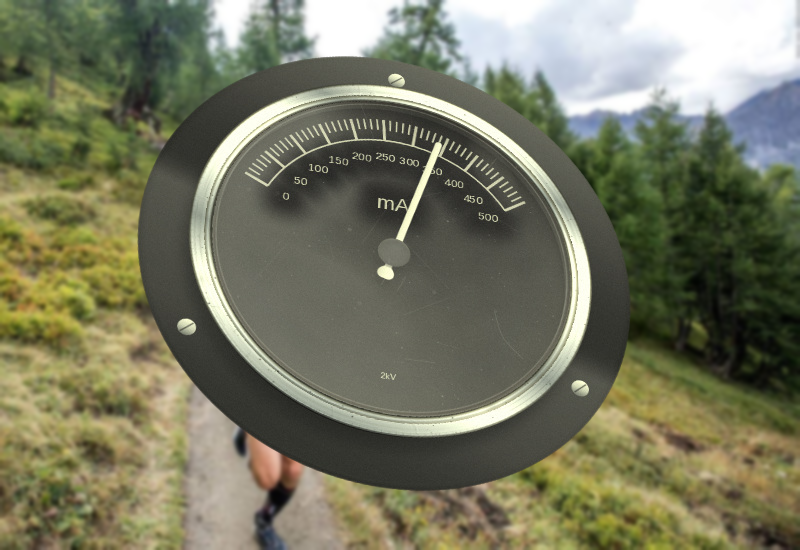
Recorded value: 340 mA
